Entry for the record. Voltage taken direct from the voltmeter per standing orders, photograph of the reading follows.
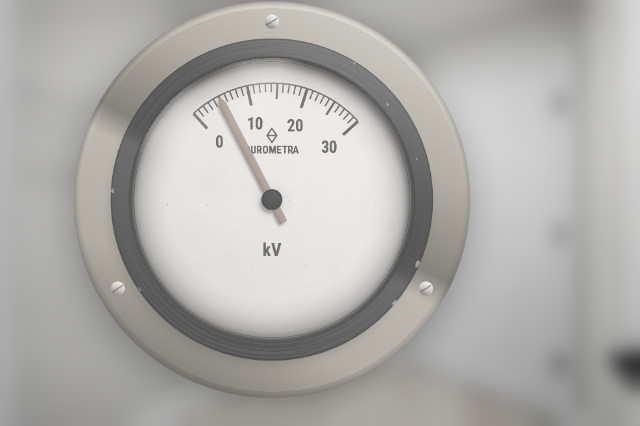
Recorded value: 5 kV
